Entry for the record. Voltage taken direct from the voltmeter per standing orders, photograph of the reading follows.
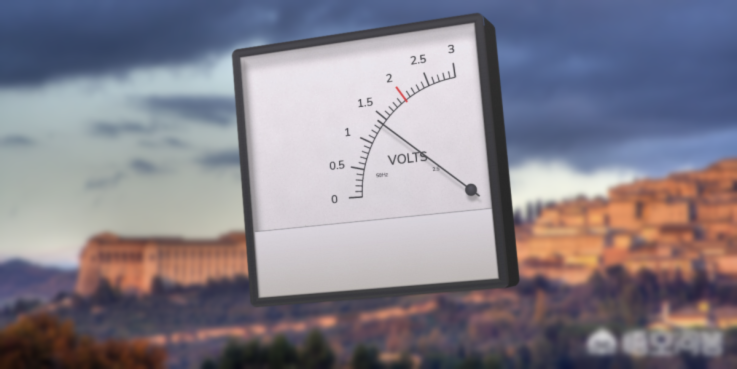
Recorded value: 1.4 V
